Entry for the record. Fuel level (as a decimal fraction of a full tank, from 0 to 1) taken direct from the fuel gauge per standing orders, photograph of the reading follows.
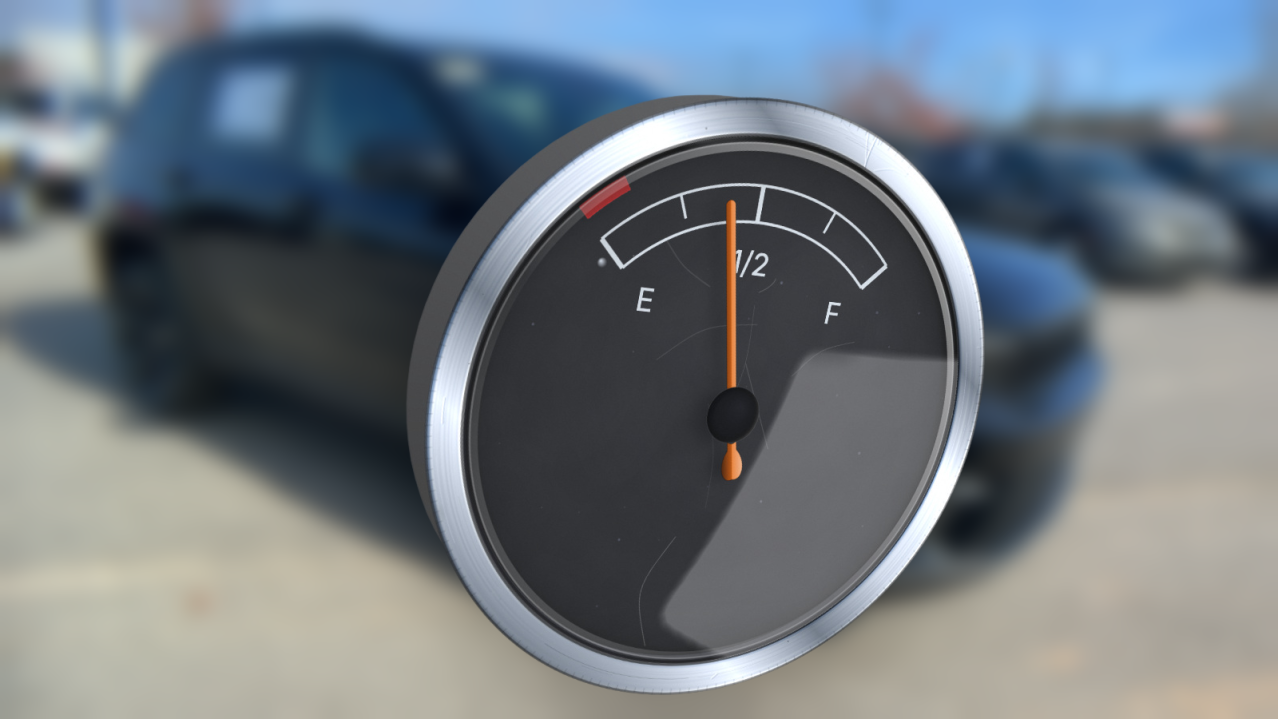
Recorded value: 0.375
